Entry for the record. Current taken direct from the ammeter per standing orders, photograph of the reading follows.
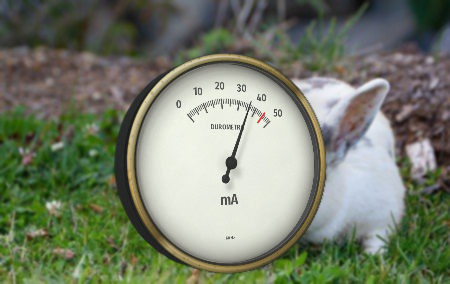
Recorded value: 35 mA
